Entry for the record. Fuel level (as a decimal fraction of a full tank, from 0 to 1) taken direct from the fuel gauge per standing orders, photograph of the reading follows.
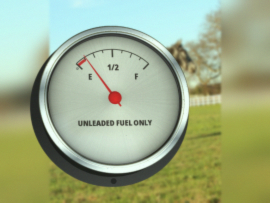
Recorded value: 0.125
